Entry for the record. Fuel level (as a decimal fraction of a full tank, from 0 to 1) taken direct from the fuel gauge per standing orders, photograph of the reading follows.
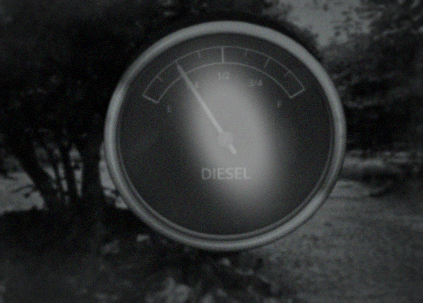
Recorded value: 0.25
